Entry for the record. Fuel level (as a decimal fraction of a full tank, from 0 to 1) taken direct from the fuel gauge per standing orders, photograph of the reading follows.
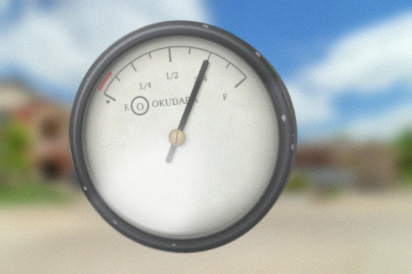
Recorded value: 0.75
